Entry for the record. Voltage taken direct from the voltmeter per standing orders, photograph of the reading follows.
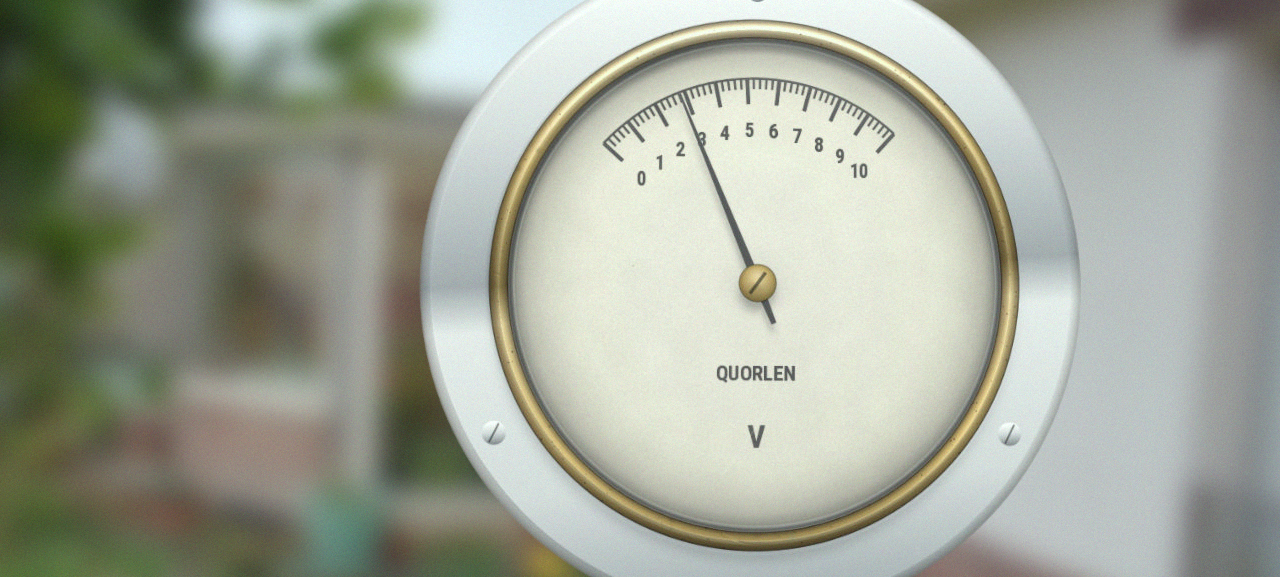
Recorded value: 2.8 V
